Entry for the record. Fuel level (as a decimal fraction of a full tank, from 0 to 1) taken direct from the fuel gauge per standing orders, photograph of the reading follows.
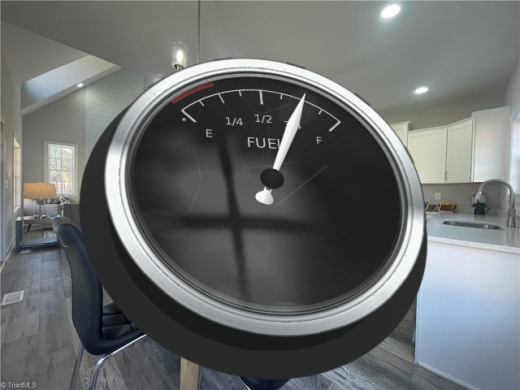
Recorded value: 0.75
